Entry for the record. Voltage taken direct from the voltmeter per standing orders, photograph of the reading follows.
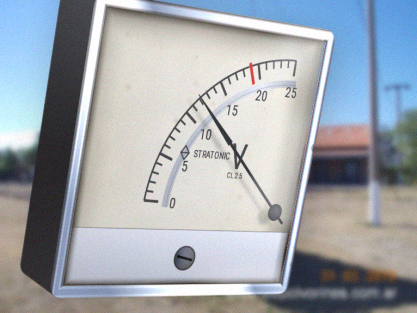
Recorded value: 12 V
